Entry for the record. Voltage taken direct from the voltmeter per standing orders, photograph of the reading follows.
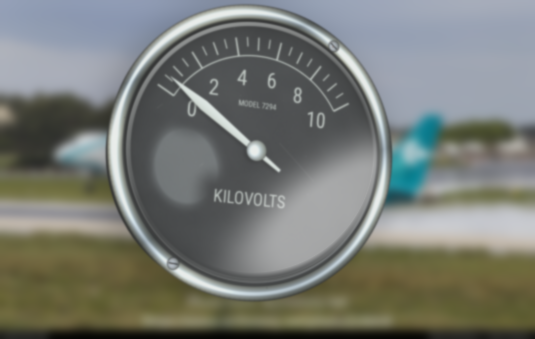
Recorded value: 0.5 kV
